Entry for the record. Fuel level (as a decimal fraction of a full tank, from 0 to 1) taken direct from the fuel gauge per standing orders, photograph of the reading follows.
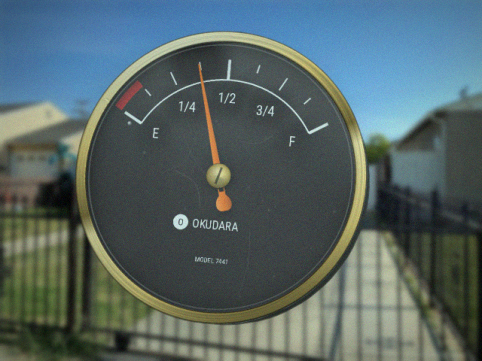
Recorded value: 0.375
